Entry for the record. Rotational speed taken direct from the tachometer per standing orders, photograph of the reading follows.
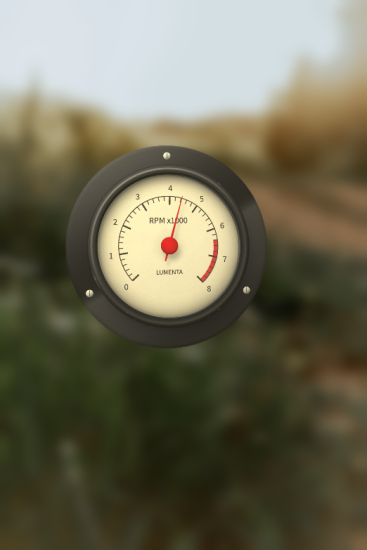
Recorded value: 4400 rpm
